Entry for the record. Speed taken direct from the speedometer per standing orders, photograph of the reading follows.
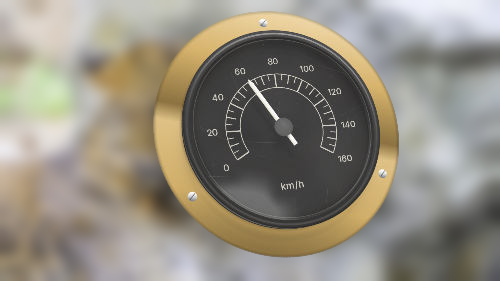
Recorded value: 60 km/h
